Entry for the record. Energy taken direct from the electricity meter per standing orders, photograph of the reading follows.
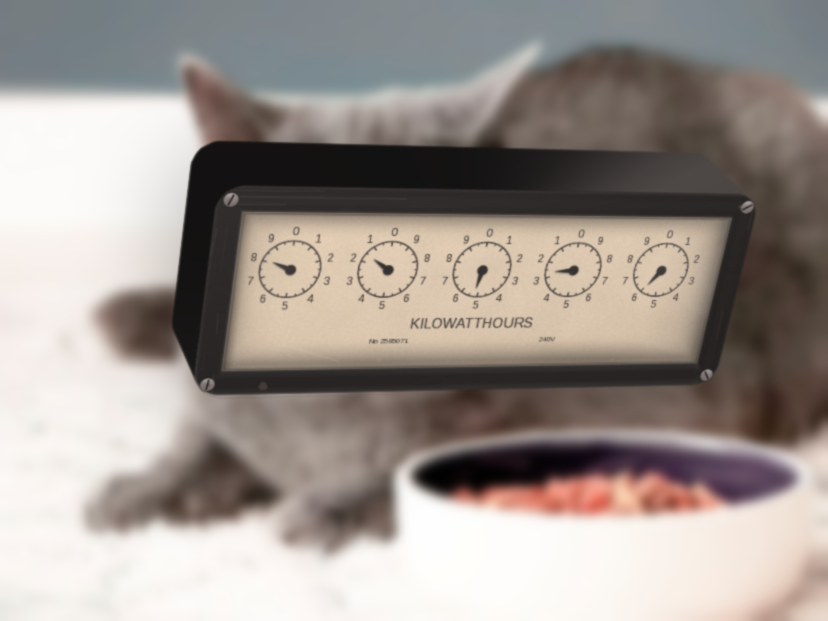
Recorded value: 81526 kWh
